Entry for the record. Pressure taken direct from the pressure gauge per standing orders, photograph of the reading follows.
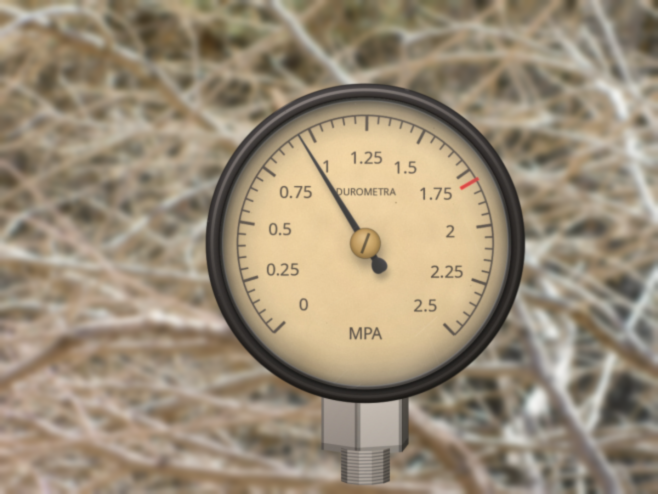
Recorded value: 0.95 MPa
